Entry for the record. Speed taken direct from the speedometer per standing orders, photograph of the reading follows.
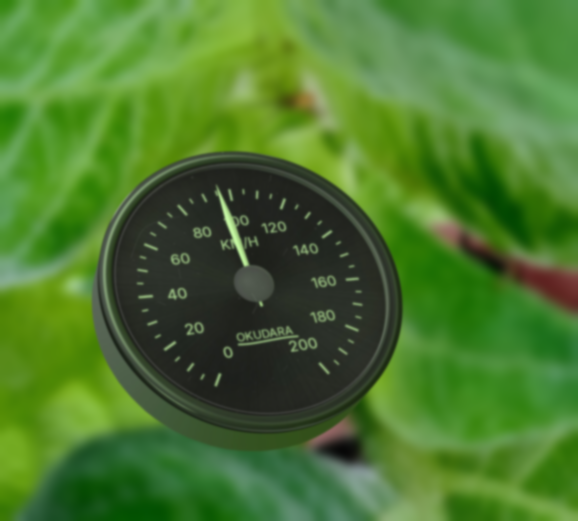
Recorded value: 95 km/h
